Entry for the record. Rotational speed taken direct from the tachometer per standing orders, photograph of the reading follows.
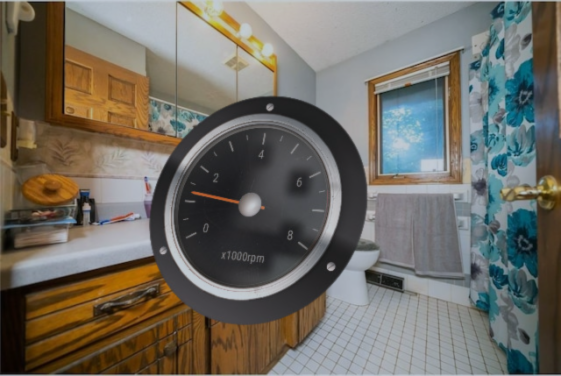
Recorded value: 1250 rpm
